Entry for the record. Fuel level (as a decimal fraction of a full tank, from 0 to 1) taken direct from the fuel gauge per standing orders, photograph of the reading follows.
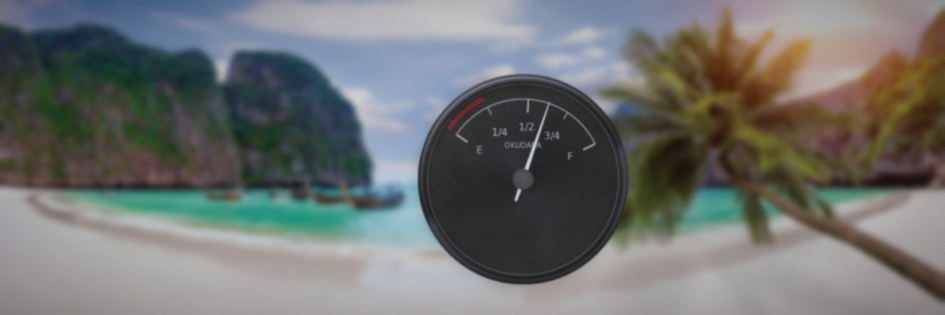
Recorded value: 0.625
